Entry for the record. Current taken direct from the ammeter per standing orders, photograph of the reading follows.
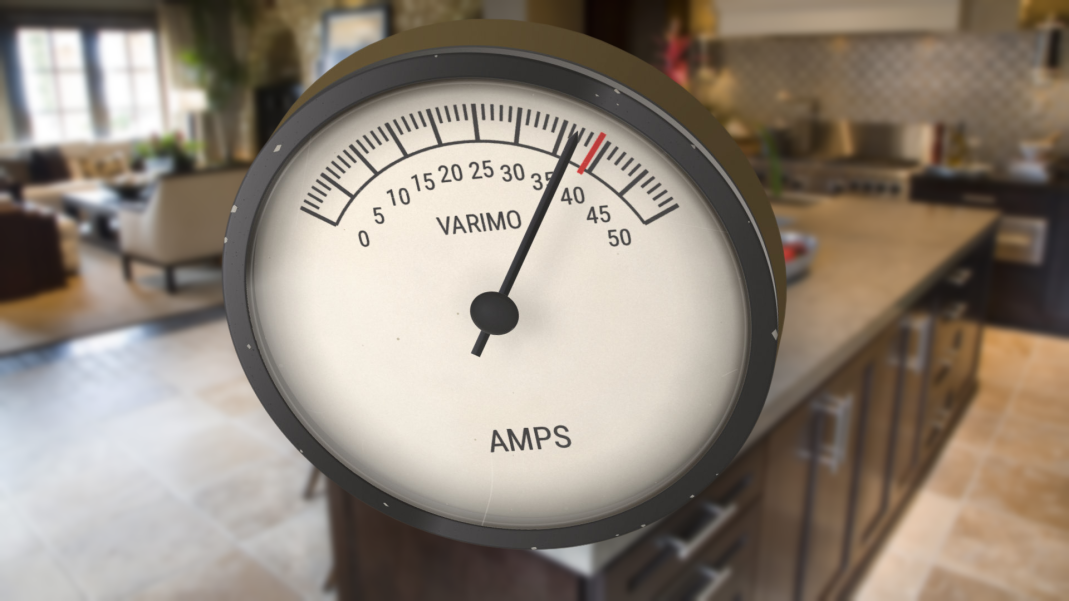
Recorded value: 36.5 A
